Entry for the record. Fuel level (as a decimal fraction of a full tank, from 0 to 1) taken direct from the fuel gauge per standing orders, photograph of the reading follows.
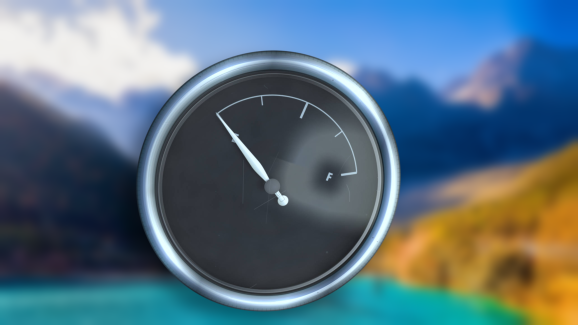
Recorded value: 0
